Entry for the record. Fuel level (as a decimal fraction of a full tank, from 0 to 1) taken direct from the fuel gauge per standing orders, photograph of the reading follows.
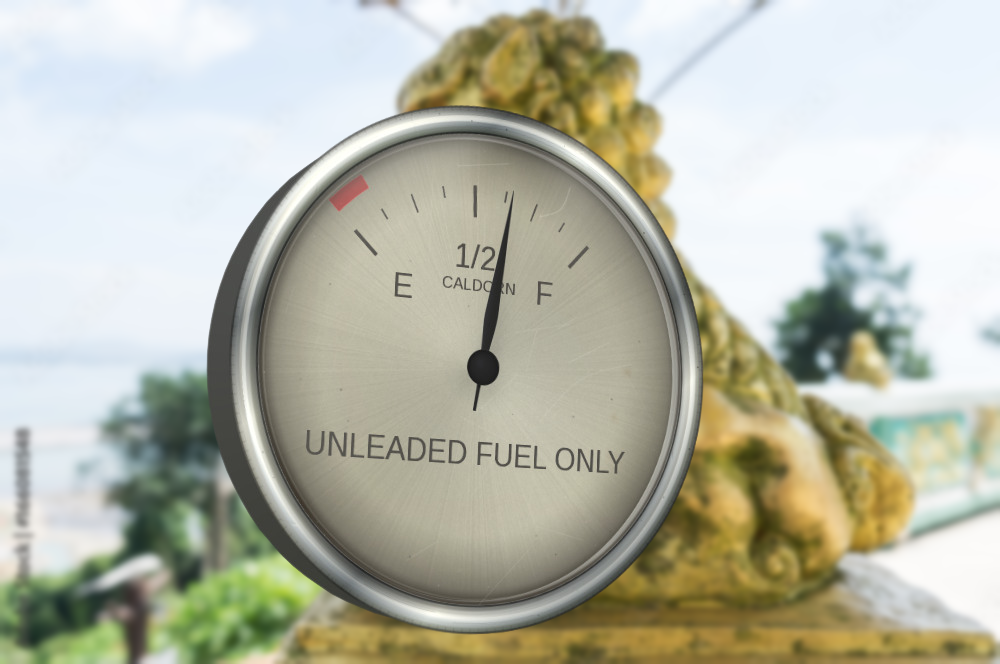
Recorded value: 0.625
